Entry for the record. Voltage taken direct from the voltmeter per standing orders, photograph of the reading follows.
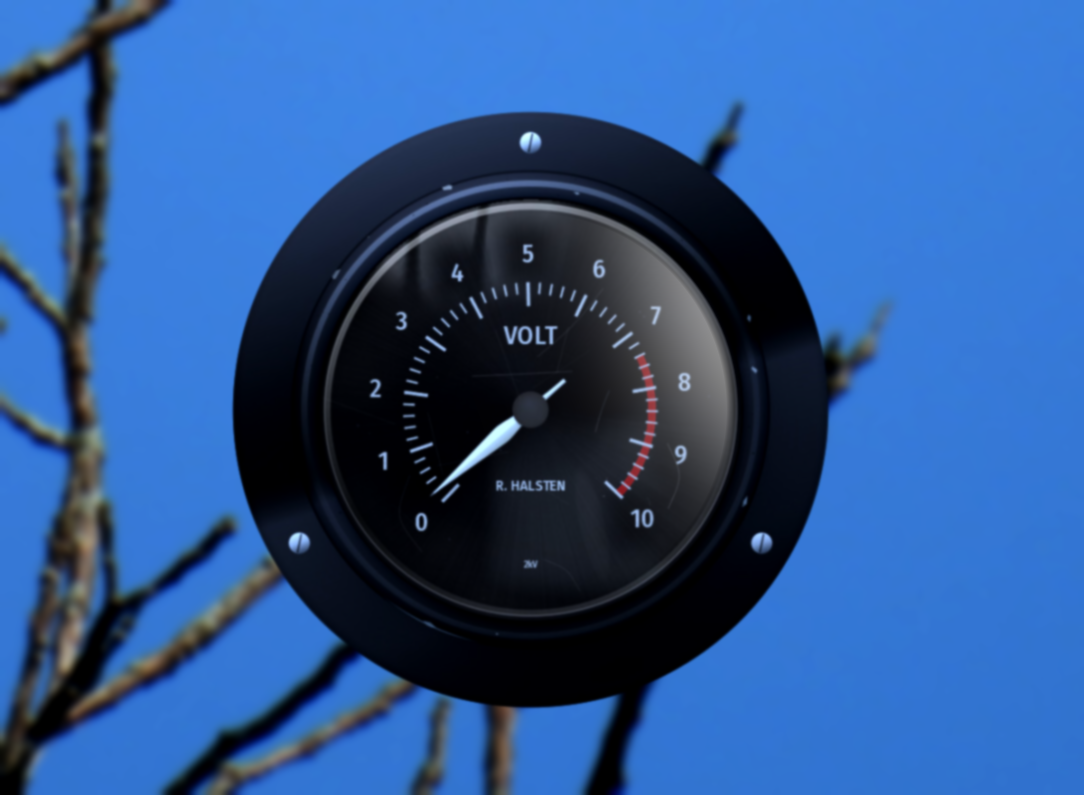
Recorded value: 0.2 V
